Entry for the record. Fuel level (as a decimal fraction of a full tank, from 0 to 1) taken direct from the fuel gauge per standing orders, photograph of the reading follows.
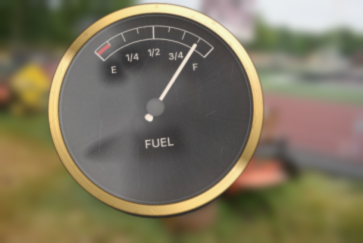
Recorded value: 0.875
